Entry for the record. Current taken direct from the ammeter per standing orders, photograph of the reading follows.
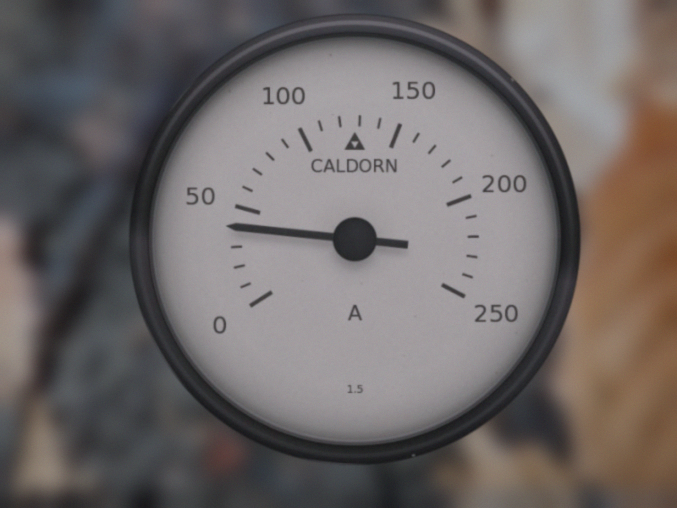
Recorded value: 40 A
